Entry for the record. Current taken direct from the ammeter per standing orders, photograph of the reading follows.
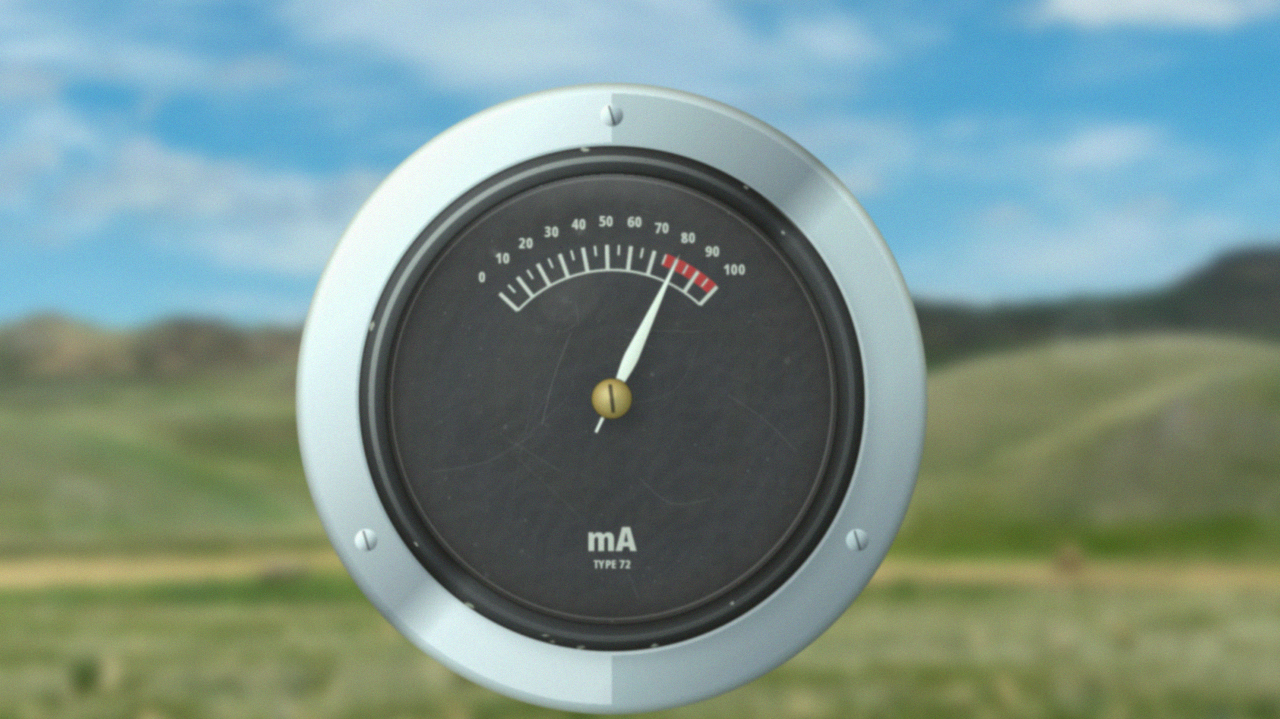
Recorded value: 80 mA
